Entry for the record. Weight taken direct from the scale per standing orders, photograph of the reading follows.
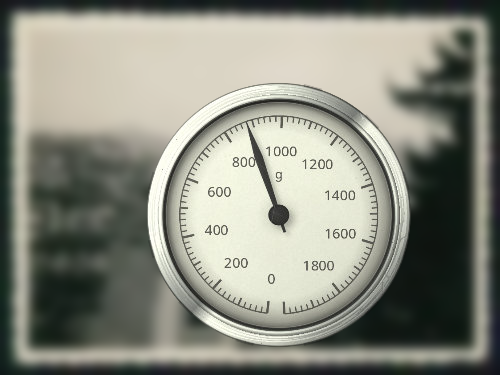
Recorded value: 880 g
